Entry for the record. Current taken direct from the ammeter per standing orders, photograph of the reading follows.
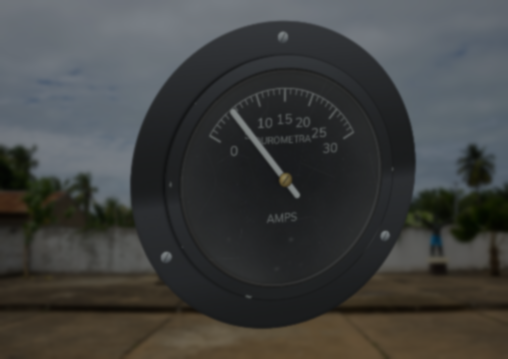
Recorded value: 5 A
